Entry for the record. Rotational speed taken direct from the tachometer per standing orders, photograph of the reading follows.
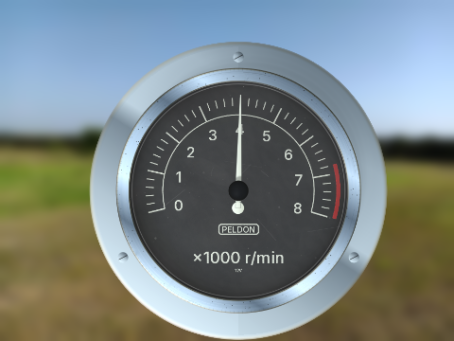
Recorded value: 4000 rpm
